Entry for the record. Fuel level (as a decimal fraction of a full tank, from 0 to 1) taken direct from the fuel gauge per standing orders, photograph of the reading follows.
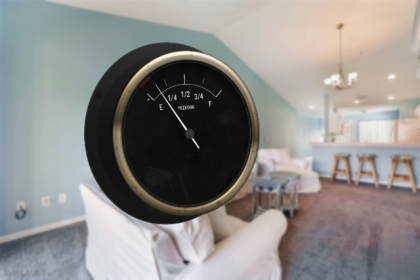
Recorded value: 0.125
